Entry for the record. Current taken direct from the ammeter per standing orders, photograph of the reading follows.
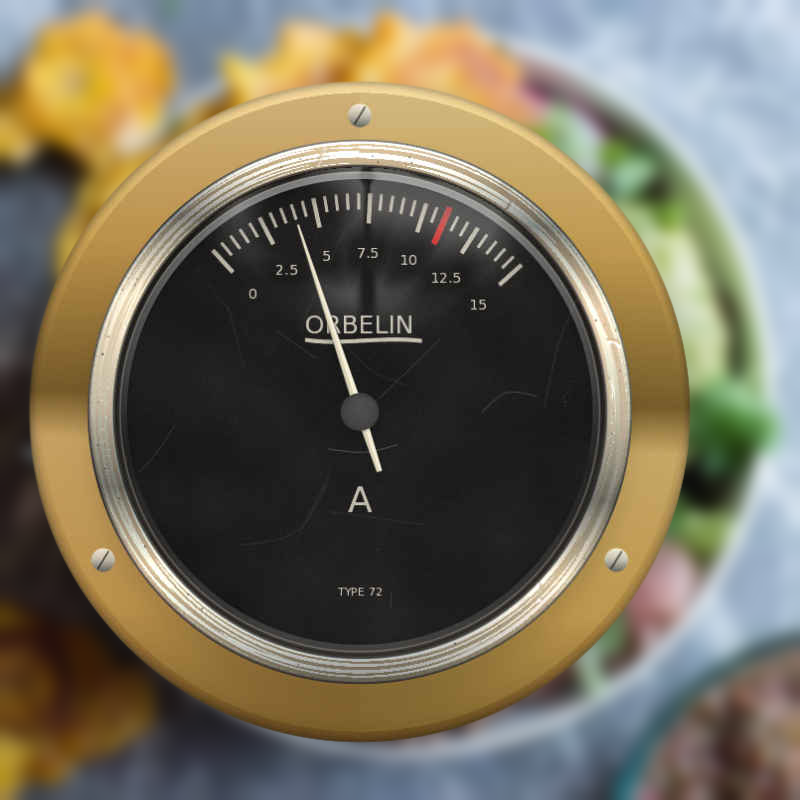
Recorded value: 4 A
